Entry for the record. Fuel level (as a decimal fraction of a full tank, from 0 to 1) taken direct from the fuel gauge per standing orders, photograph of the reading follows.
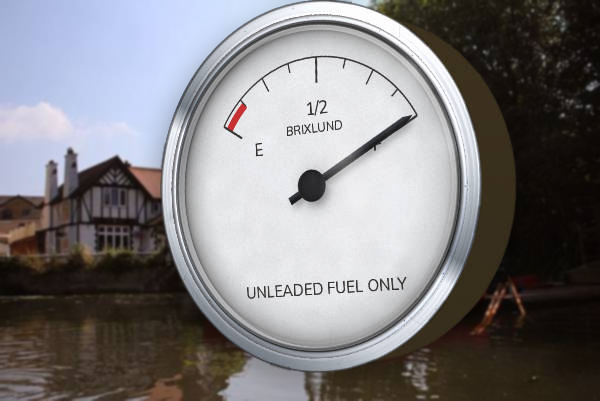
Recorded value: 1
